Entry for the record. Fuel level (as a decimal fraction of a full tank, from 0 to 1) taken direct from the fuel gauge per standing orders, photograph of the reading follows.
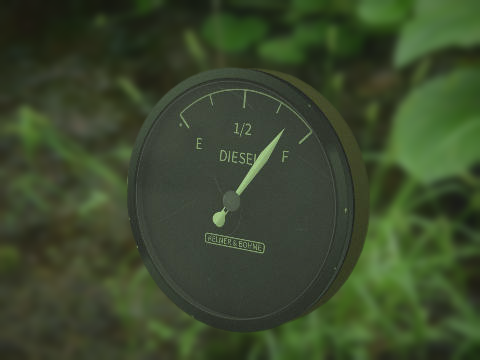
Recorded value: 0.875
